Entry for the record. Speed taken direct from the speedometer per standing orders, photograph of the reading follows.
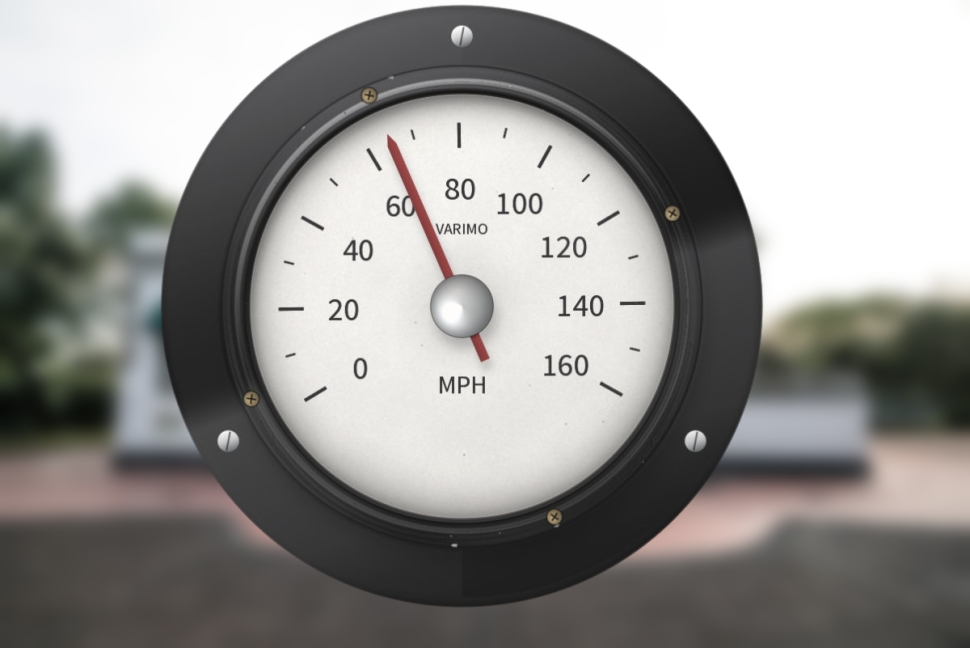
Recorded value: 65 mph
